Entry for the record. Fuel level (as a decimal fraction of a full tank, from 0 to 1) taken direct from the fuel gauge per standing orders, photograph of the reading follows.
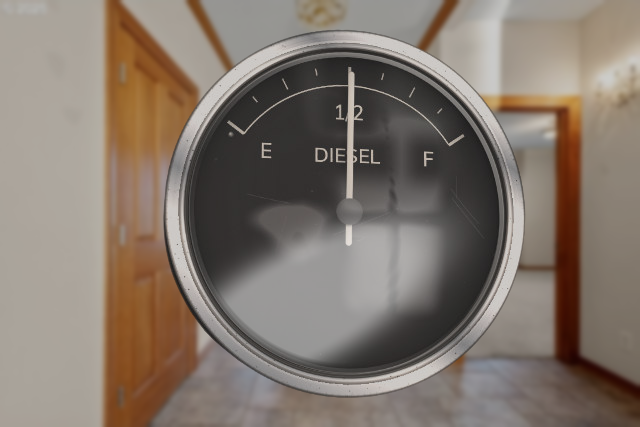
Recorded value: 0.5
